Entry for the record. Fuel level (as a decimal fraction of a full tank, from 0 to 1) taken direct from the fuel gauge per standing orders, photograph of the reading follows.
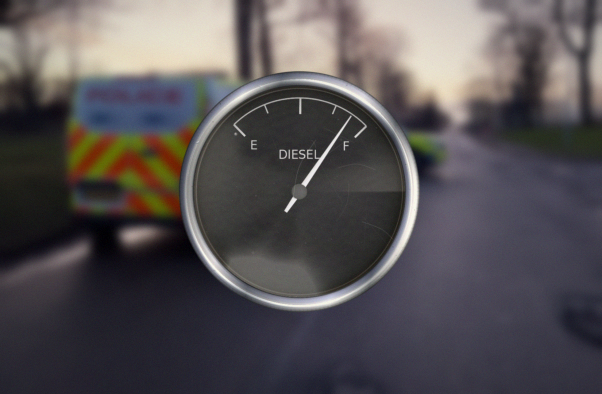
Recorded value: 0.875
